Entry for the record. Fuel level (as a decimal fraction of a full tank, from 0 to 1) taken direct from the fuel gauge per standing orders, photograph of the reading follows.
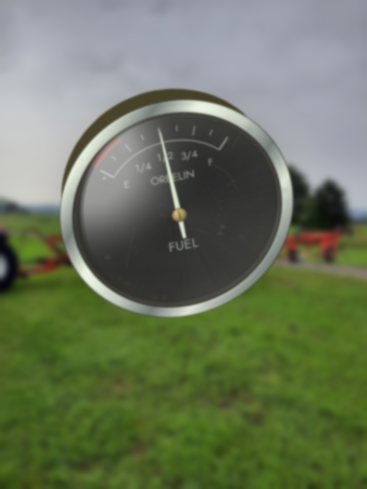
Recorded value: 0.5
